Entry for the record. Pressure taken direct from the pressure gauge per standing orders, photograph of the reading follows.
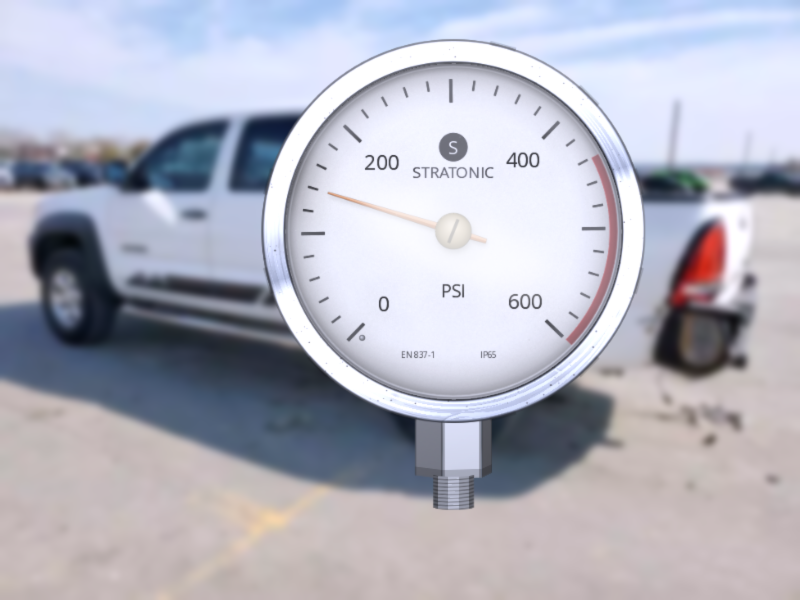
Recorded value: 140 psi
